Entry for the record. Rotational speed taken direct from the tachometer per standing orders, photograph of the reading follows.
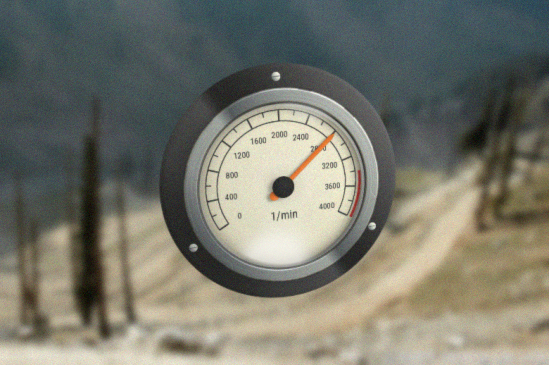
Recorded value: 2800 rpm
